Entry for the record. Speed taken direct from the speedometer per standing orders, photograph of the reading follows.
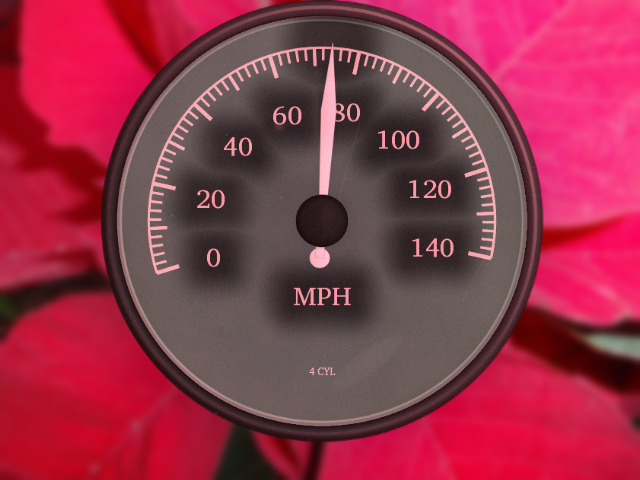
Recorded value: 74 mph
